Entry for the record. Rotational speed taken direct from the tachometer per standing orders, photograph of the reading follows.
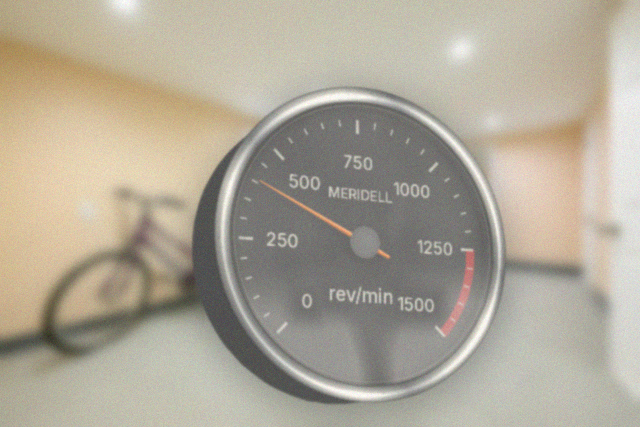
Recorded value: 400 rpm
